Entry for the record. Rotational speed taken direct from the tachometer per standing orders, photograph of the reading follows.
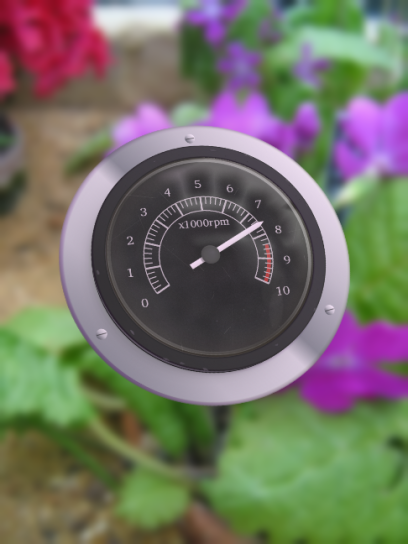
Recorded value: 7600 rpm
